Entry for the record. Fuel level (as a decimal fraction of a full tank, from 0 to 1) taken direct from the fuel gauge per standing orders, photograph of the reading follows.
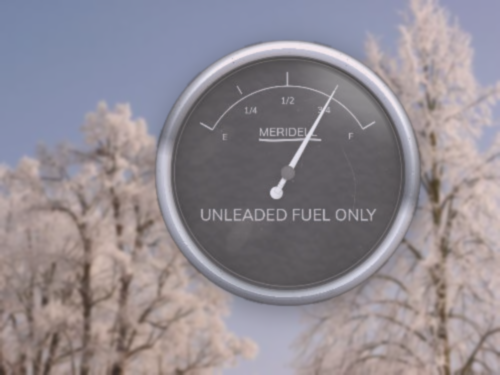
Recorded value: 0.75
